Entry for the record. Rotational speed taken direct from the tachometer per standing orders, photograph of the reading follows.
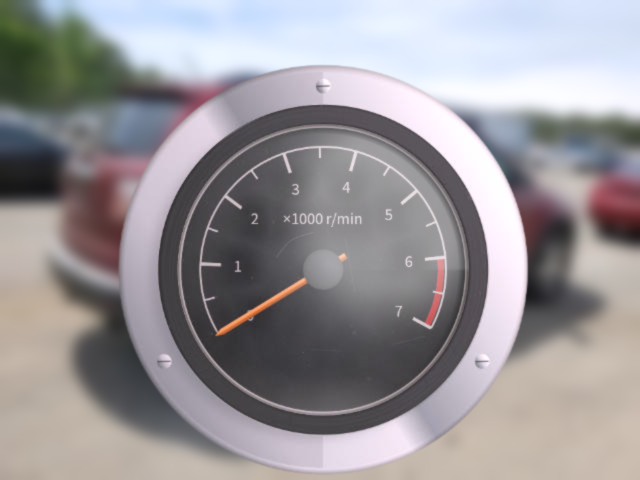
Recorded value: 0 rpm
